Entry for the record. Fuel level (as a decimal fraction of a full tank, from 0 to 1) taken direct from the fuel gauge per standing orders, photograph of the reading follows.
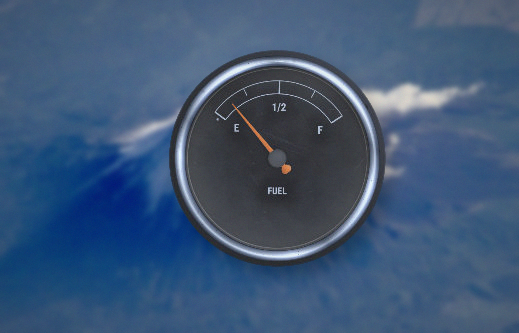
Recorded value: 0.125
